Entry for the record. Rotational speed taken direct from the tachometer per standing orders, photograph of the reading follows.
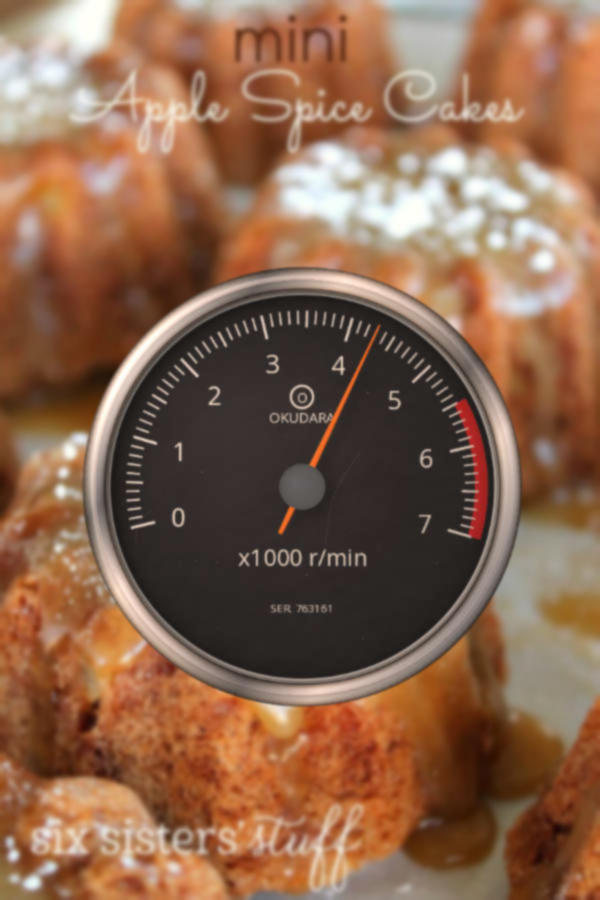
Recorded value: 4300 rpm
